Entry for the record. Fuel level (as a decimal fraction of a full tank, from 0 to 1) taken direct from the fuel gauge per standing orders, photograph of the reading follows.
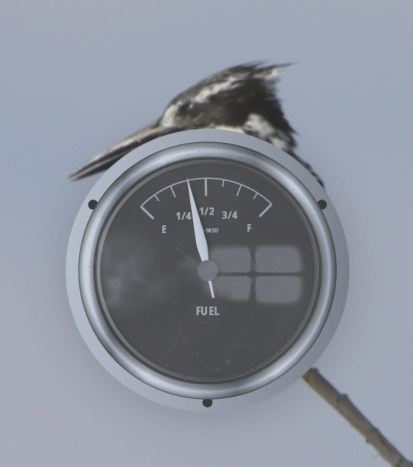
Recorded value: 0.375
